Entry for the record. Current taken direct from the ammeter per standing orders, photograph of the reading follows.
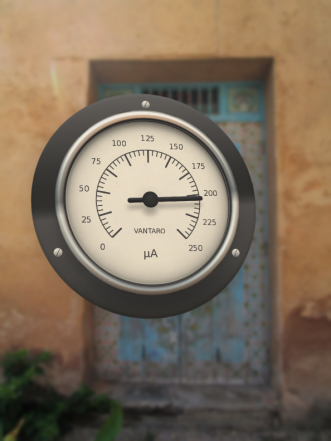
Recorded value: 205 µA
